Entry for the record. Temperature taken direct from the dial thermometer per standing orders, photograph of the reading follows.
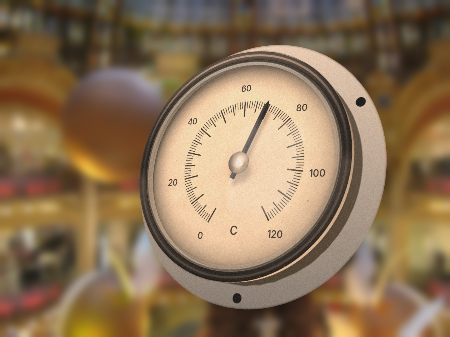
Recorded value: 70 °C
